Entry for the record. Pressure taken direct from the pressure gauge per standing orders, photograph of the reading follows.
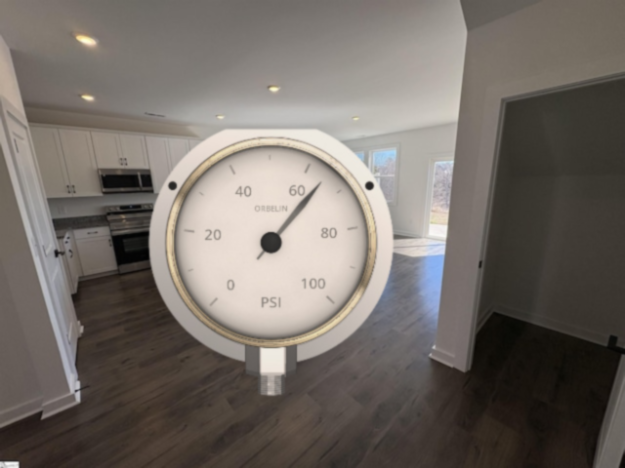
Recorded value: 65 psi
